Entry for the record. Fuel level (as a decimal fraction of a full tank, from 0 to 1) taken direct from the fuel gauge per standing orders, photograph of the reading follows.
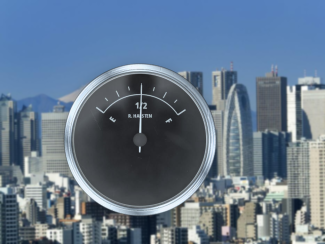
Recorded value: 0.5
